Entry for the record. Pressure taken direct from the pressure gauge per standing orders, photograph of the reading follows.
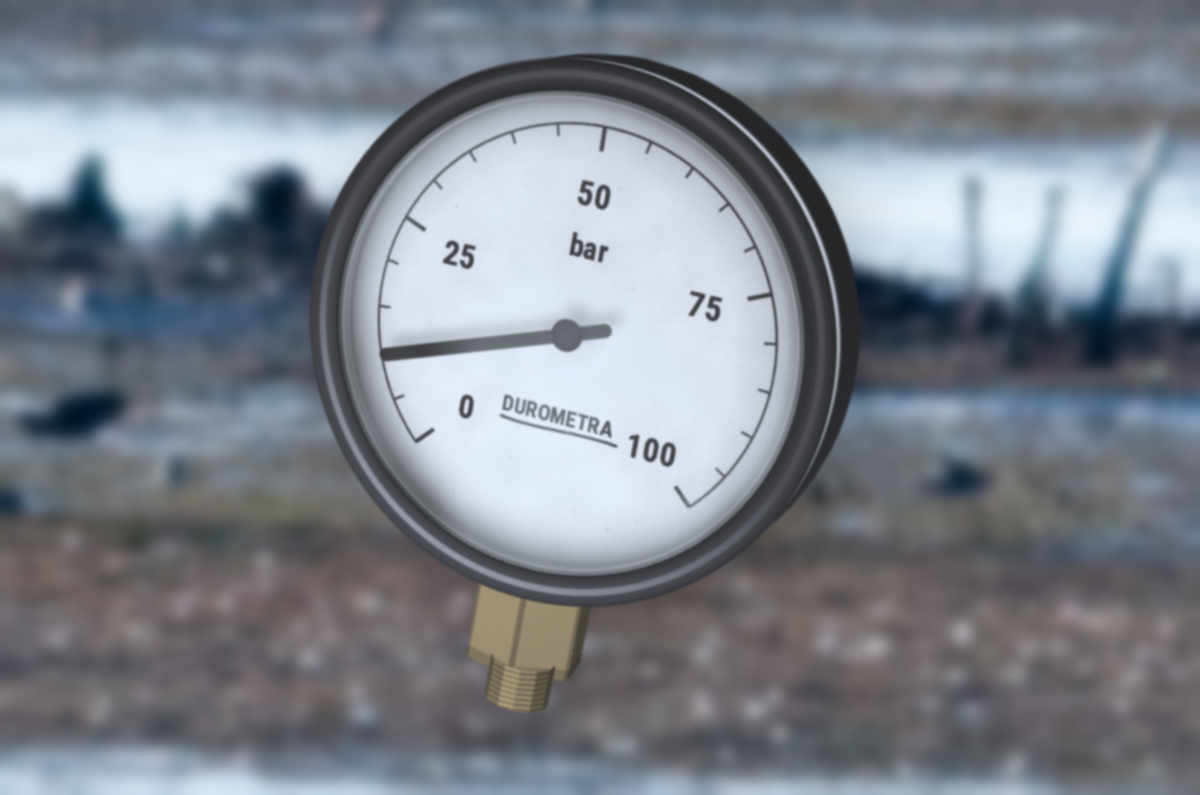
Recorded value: 10 bar
